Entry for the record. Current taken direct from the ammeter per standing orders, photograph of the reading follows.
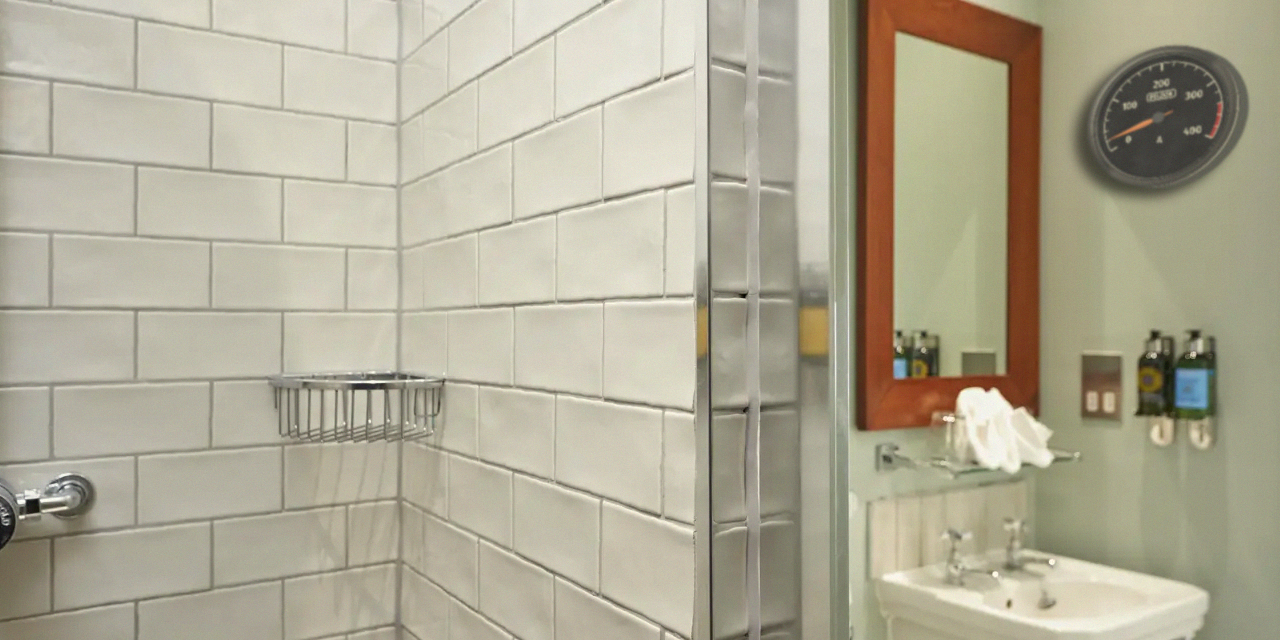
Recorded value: 20 A
